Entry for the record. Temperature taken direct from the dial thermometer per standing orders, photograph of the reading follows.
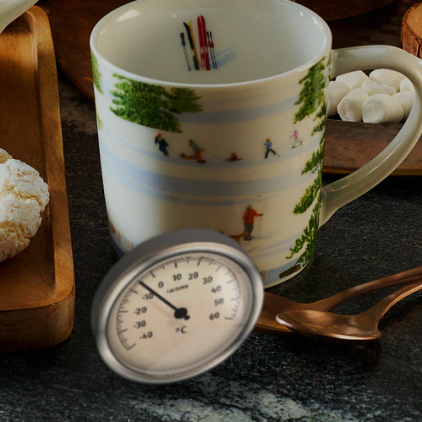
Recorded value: -5 °C
